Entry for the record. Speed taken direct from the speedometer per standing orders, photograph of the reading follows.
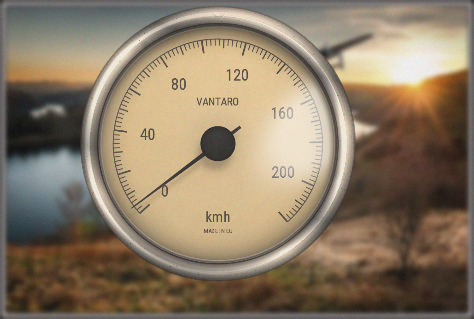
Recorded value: 4 km/h
